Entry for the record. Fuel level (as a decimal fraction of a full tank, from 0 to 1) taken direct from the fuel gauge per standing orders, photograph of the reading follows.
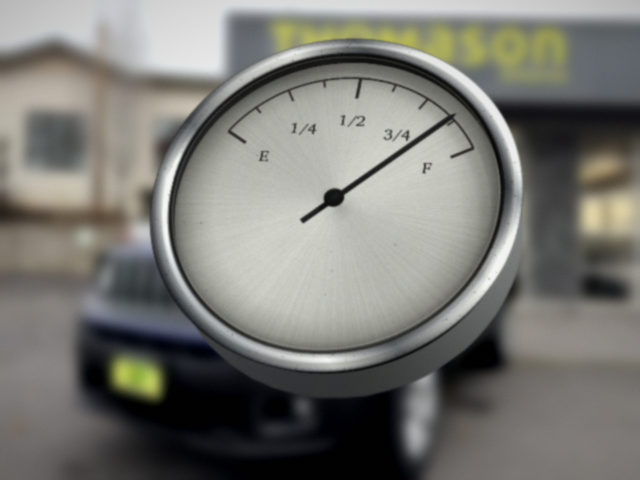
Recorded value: 0.875
